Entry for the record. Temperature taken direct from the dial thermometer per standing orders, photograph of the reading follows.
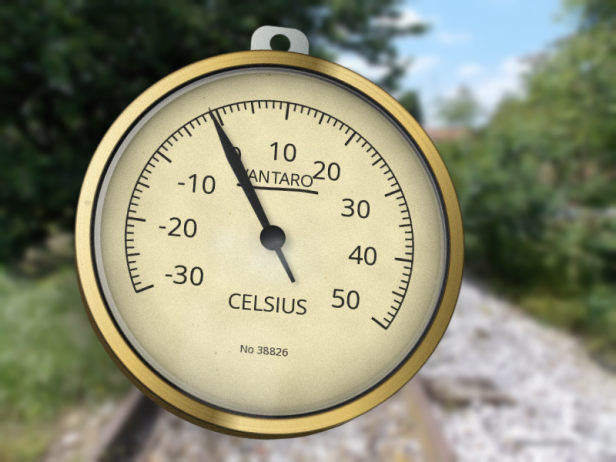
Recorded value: -1 °C
